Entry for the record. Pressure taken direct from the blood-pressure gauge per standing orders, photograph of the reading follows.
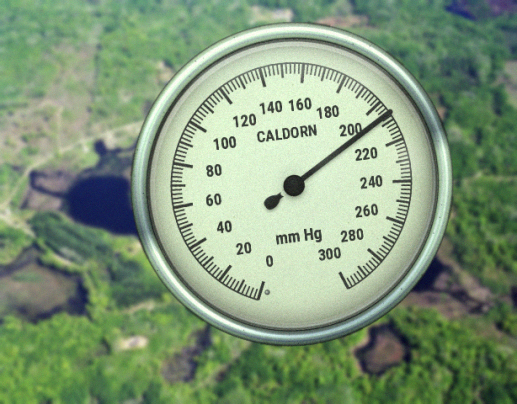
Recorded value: 206 mmHg
